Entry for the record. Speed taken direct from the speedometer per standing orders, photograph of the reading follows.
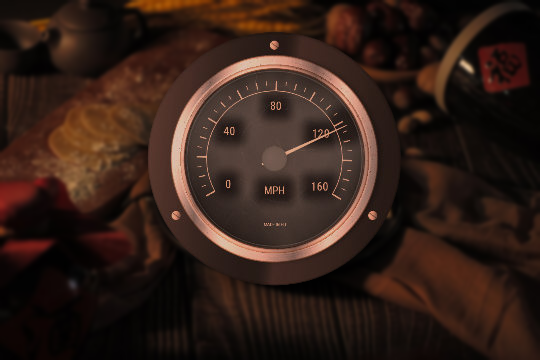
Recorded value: 122.5 mph
